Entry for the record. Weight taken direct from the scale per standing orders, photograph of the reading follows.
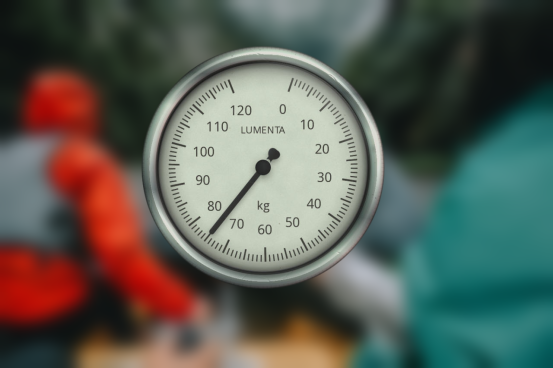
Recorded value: 75 kg
